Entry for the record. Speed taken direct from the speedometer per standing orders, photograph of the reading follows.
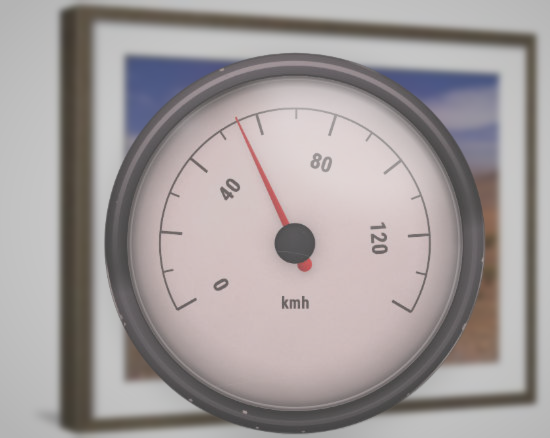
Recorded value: 55 km/h
